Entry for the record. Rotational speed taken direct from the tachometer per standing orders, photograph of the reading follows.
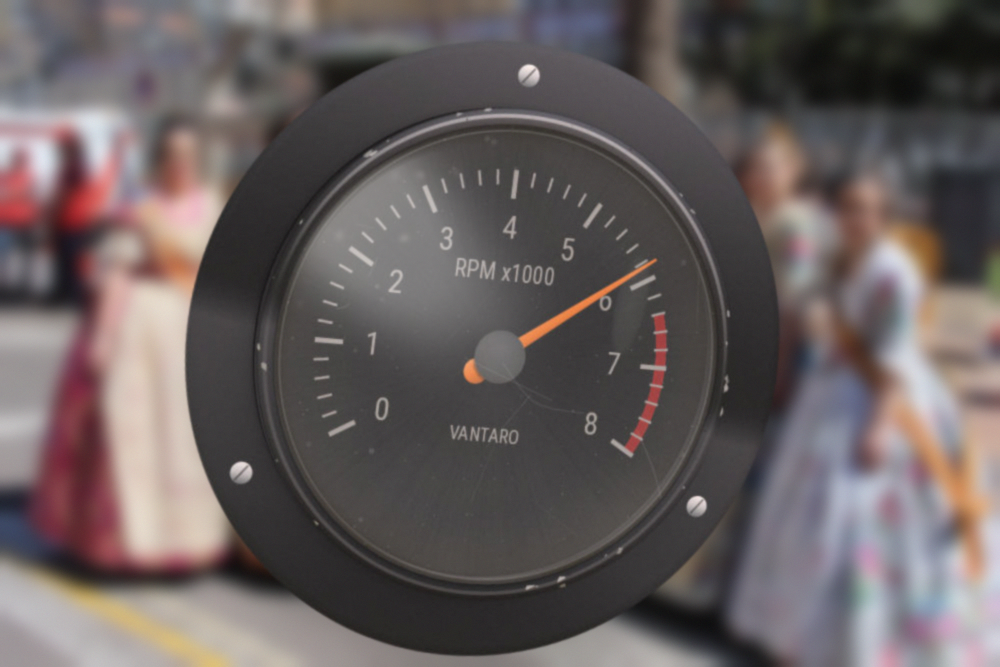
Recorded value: 5800 rpm
